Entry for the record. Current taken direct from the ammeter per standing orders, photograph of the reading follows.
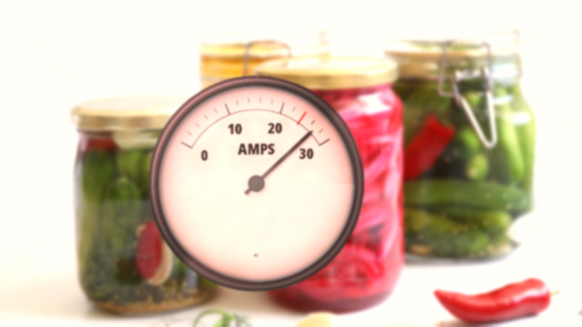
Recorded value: 27 A
